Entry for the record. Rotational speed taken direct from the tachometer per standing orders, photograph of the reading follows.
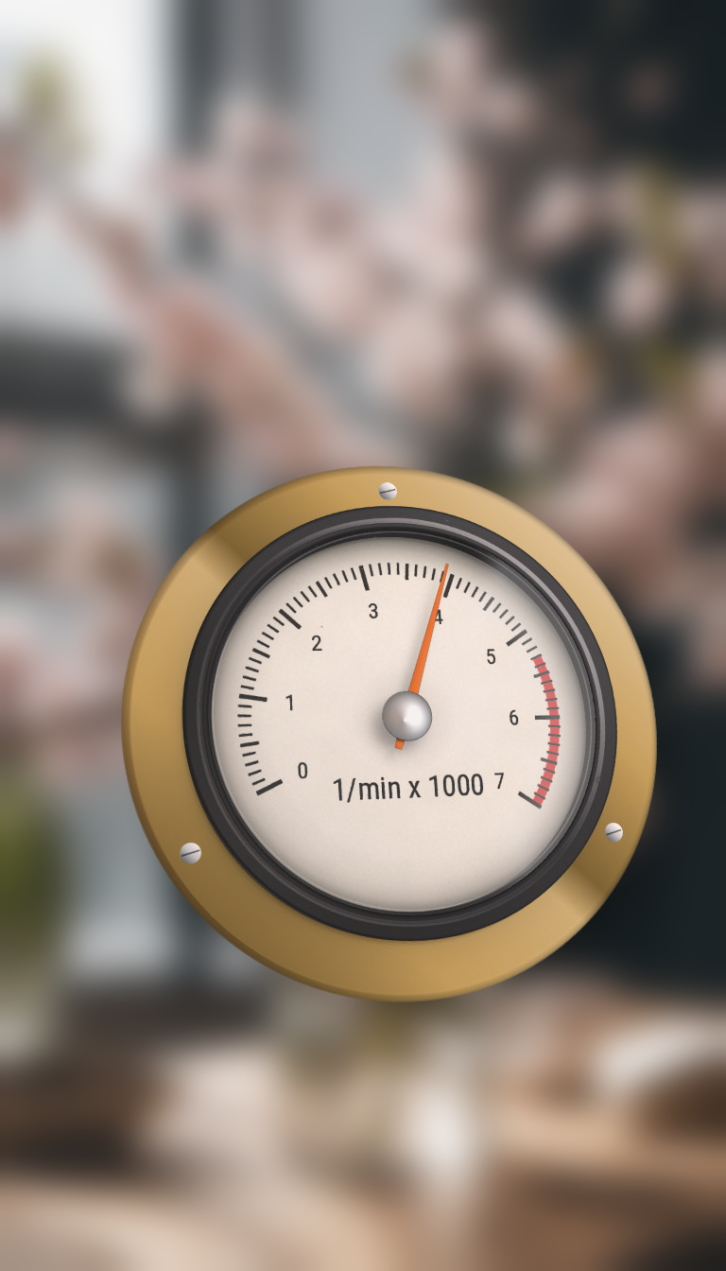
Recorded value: 3900 rpm
